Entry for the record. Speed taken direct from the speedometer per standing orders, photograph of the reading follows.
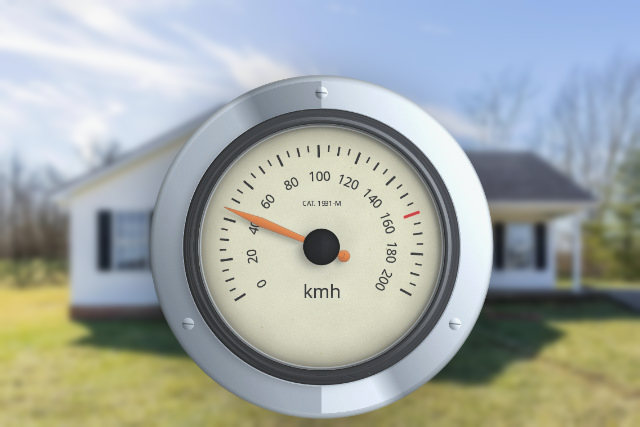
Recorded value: 45 km/h
